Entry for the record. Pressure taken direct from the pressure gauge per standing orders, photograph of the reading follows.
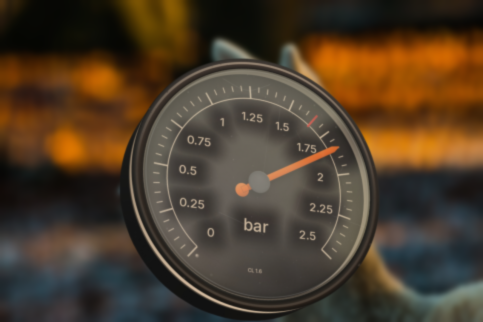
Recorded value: 1.85 bar
